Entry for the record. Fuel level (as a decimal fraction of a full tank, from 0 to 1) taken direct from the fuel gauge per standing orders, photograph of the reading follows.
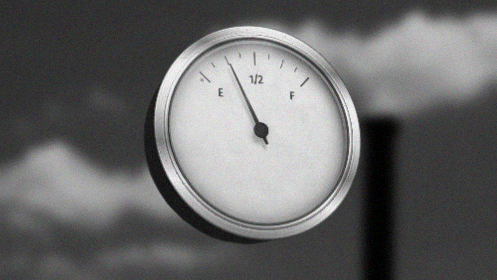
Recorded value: 0.25
